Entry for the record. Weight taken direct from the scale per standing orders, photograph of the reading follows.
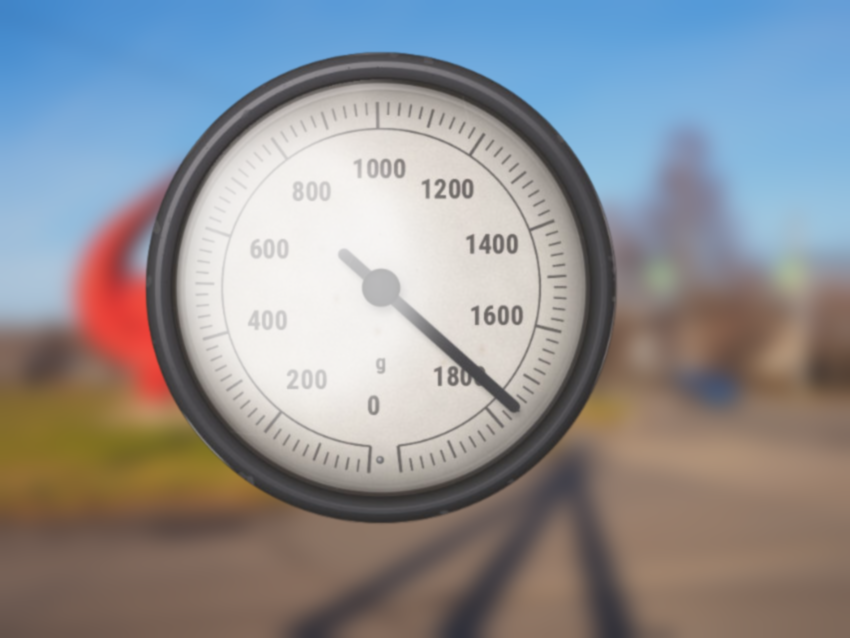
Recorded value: 1760 g
